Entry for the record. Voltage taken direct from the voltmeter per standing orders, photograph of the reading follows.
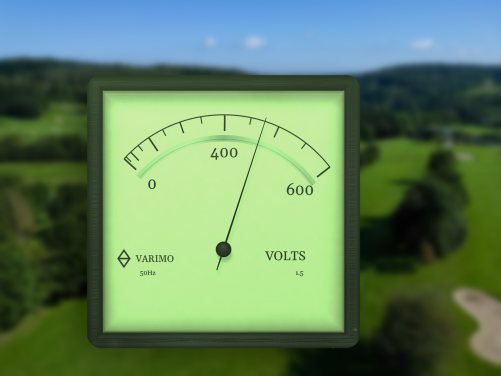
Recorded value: 475 V
